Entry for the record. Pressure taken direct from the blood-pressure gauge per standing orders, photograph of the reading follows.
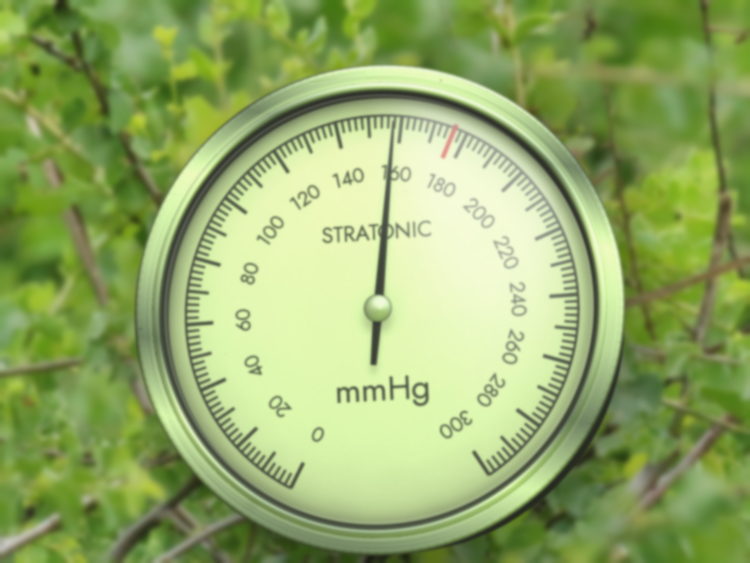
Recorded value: 158 mmHg
